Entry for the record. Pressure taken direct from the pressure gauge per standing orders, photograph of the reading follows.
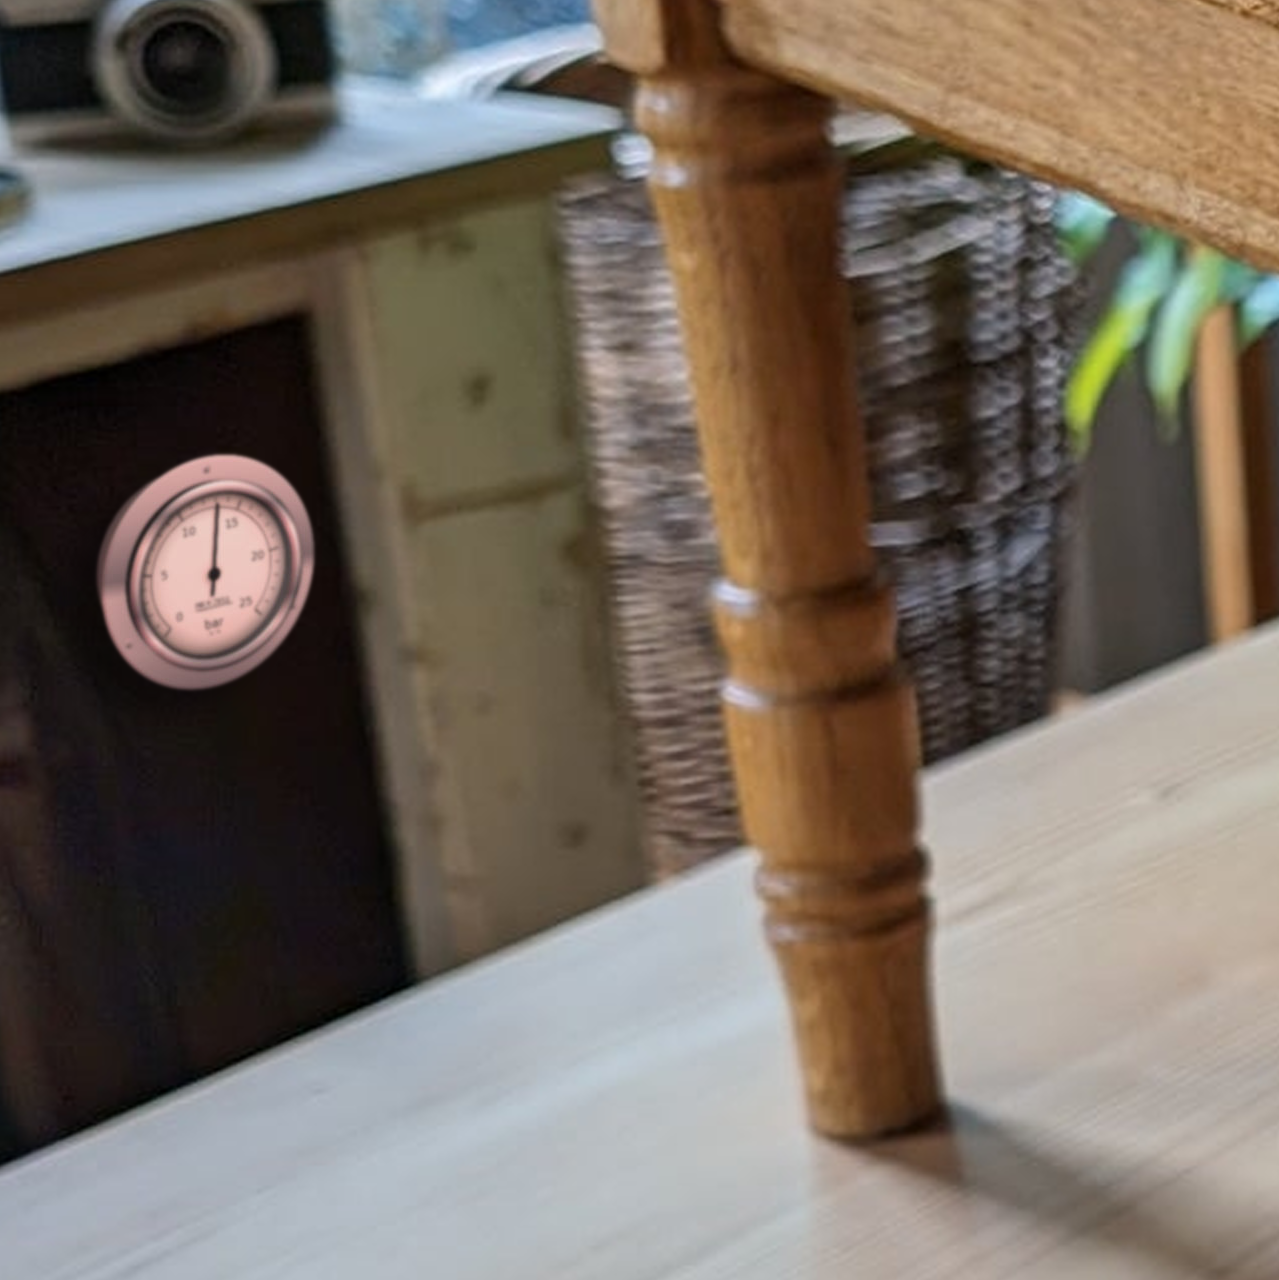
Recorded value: 13 bar
